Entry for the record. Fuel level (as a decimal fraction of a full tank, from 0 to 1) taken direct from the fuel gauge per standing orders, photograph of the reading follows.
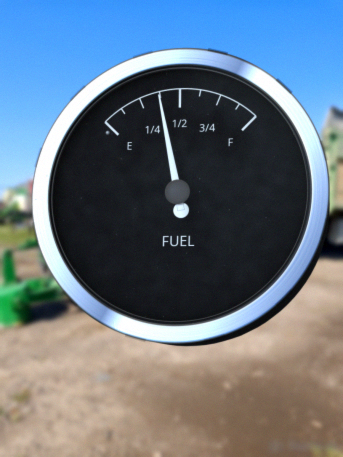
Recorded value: 0.375
